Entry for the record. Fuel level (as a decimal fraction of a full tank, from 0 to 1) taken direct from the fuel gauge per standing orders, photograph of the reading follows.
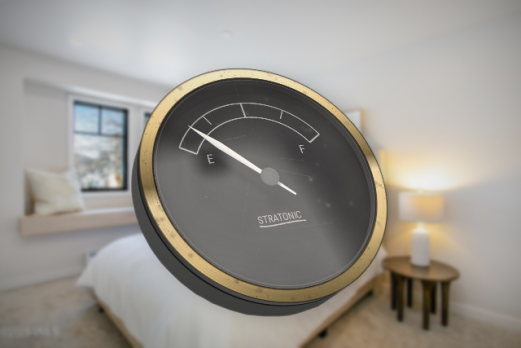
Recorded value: 0.125
